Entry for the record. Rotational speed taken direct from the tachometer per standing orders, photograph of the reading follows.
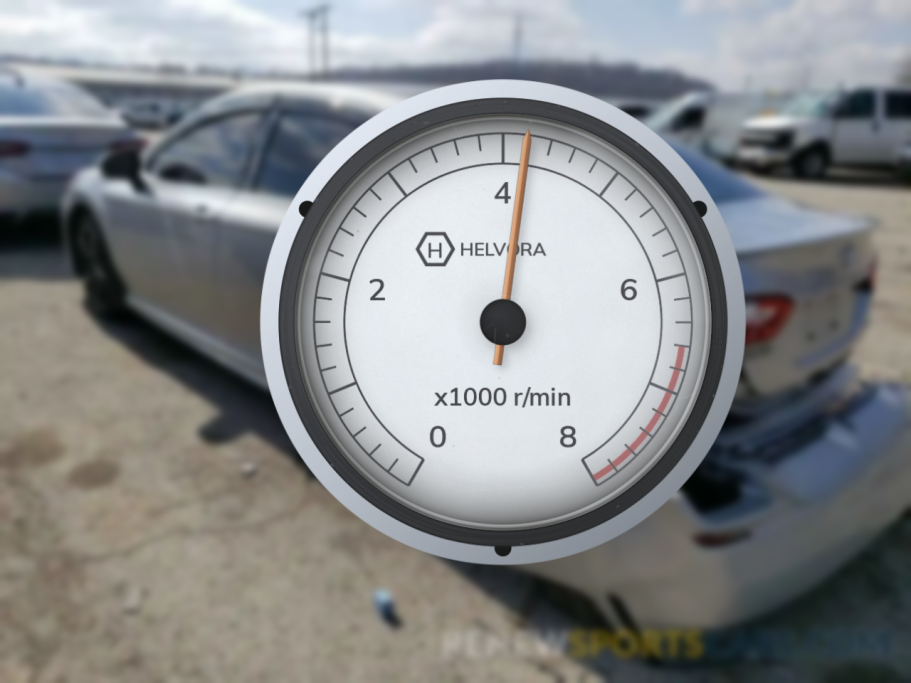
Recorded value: 4200 rpm
